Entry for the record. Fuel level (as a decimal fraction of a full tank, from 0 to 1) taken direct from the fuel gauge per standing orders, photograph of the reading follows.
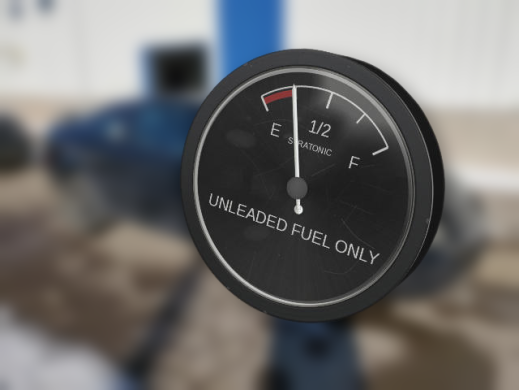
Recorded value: 0.25
